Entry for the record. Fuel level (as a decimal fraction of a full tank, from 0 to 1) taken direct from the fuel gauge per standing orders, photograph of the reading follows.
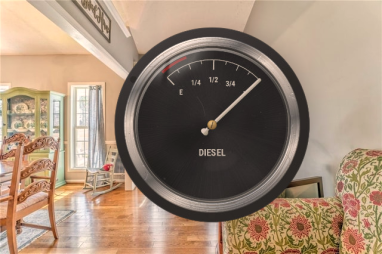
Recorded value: 1
